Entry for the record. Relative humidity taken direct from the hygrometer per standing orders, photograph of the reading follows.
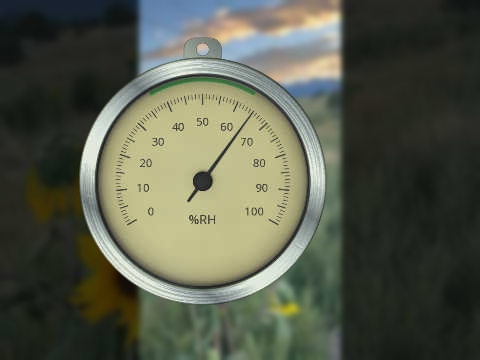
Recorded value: 65 %
